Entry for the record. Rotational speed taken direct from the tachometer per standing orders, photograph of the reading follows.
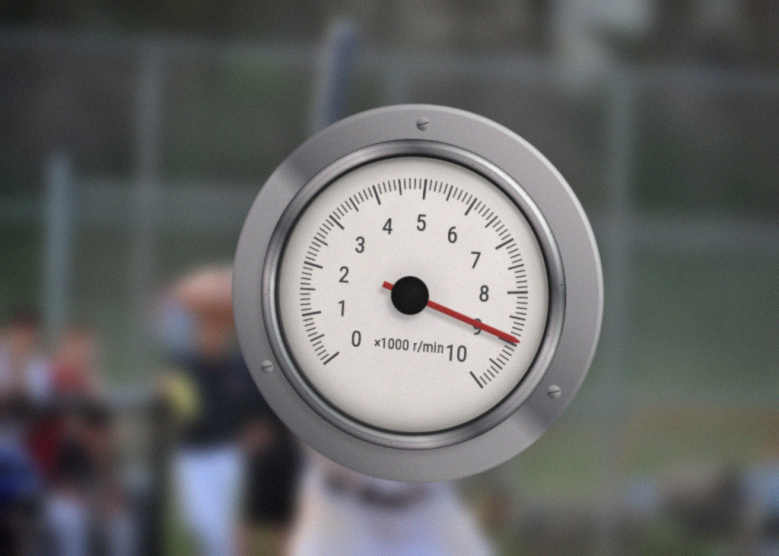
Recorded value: 8900 rpm
